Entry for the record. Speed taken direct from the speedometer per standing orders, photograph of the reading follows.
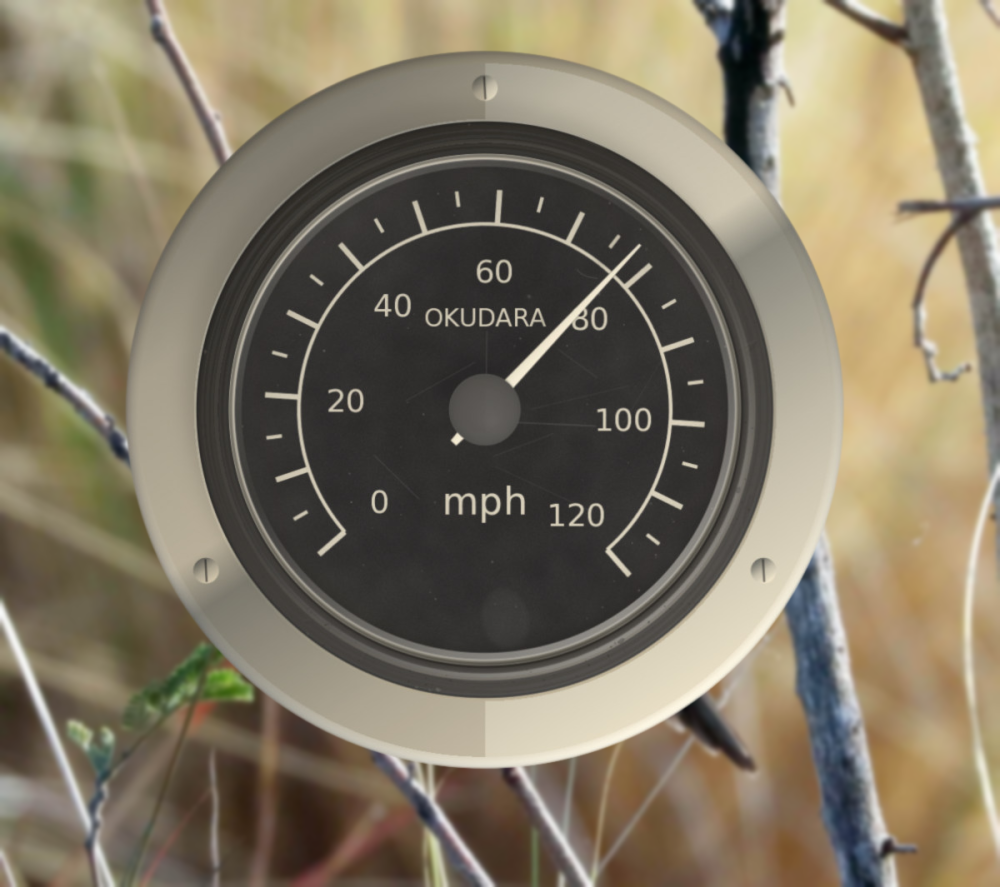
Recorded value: 77.5 mph
